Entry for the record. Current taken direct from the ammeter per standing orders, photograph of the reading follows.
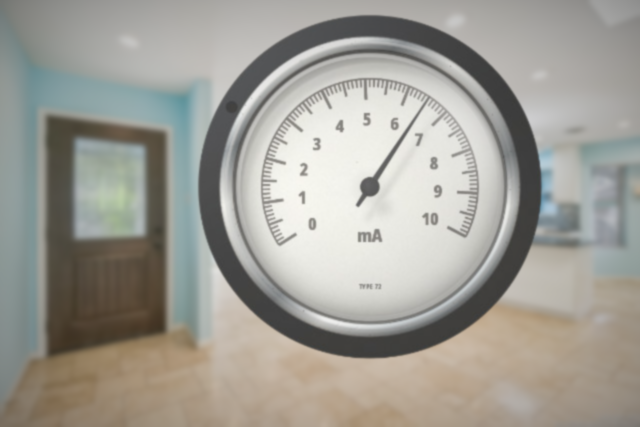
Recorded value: 6.5 mA
